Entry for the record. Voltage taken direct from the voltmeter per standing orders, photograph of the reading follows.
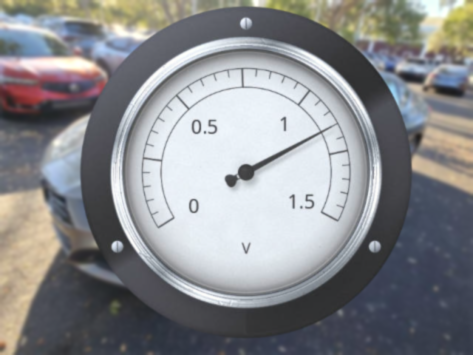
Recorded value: 1.15 V
